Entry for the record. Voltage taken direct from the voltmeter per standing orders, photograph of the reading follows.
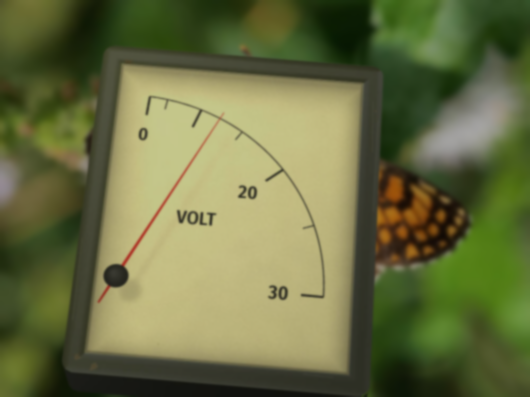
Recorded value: 12.5 V
